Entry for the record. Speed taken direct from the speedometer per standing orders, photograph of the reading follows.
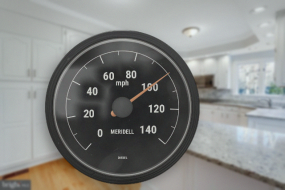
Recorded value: 100 mph
